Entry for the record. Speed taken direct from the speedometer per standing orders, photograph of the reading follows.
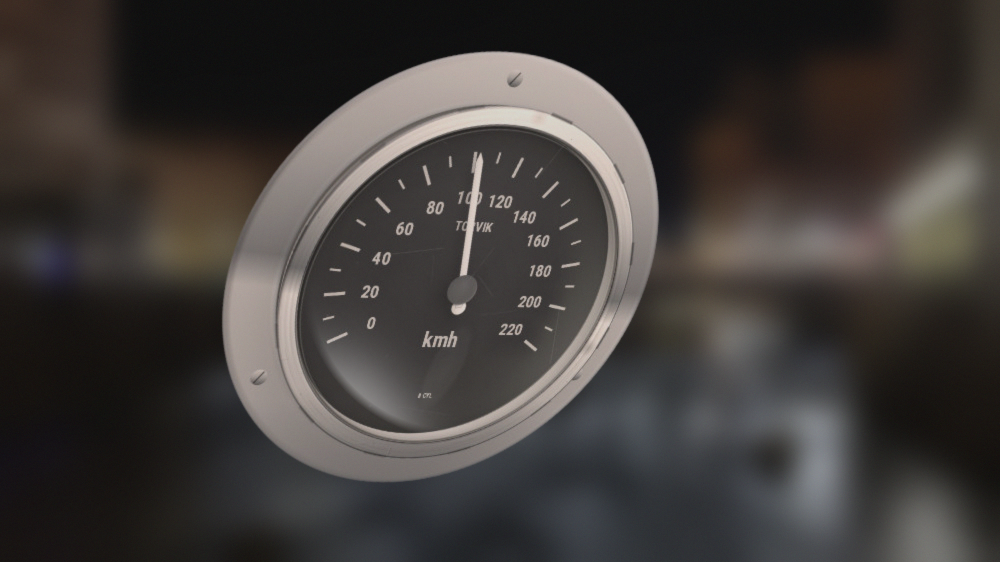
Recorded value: 100 km/h
